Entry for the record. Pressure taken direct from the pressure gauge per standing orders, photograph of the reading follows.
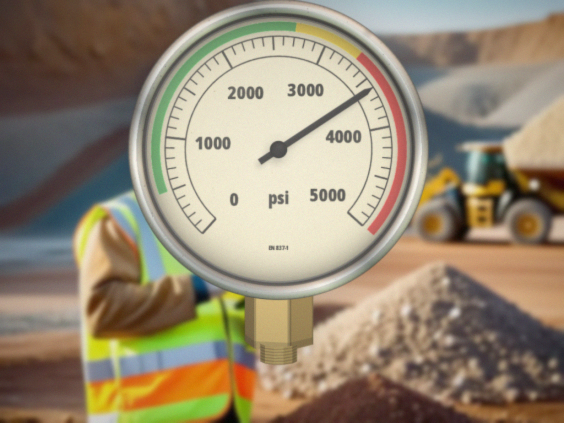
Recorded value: 3600 psi
